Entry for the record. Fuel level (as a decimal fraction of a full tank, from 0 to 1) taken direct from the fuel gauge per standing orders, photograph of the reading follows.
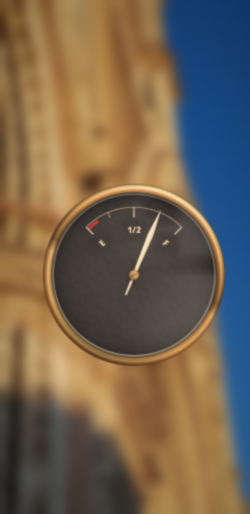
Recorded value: 0.75
